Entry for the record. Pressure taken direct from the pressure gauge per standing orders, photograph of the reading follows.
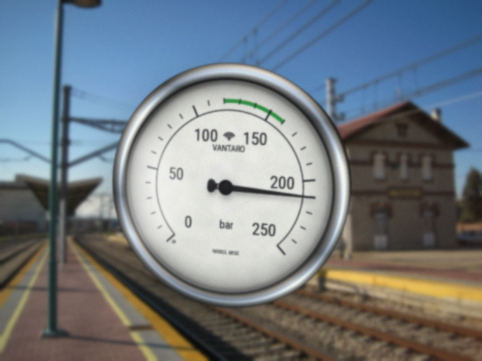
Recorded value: 210 bar
